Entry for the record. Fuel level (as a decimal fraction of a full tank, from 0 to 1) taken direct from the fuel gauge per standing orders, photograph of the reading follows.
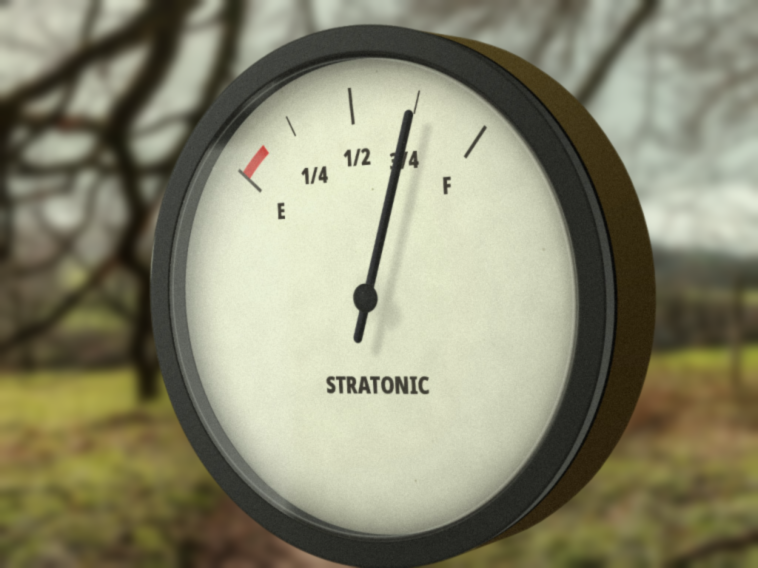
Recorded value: 0.75
